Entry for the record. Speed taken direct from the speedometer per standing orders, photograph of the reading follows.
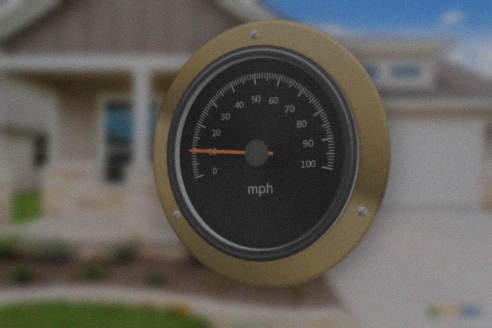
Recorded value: 10 mph
